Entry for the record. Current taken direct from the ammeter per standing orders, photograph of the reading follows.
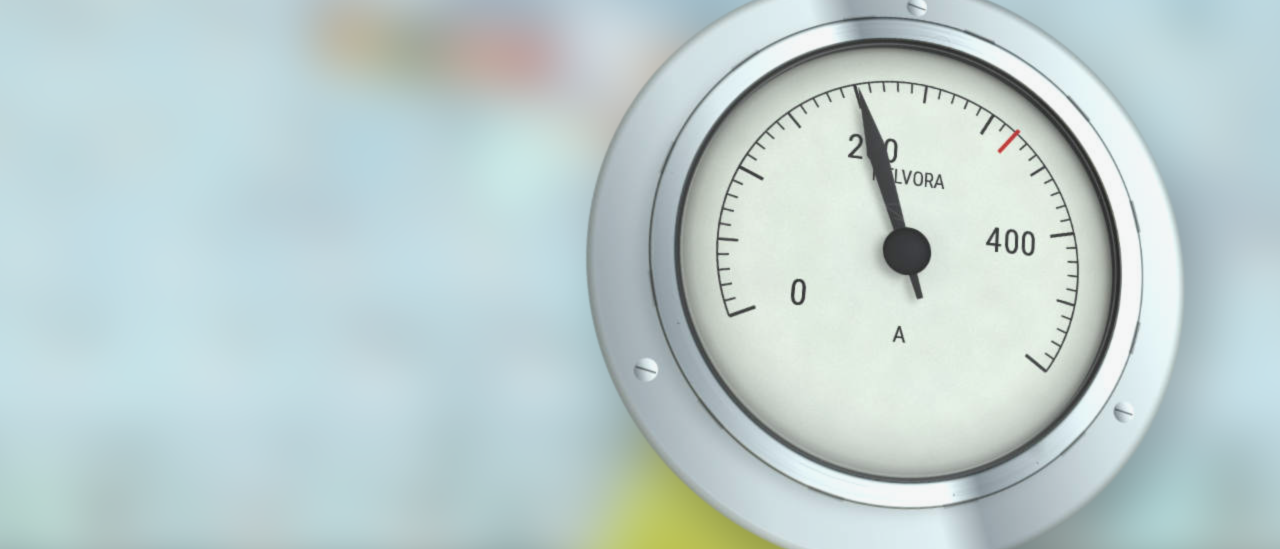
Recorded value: 200 A
